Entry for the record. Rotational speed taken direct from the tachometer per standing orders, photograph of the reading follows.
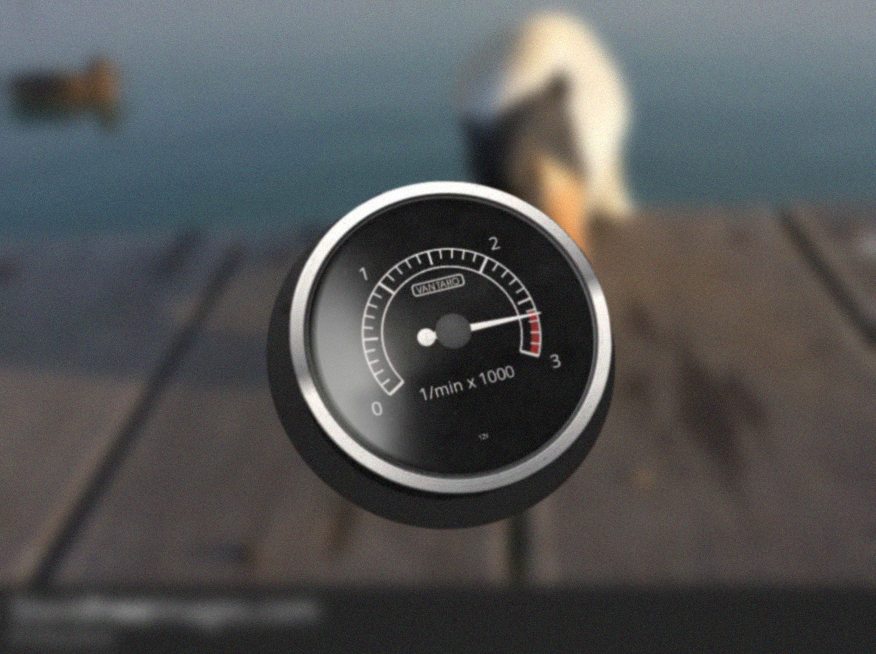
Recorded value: 2650 rpm
